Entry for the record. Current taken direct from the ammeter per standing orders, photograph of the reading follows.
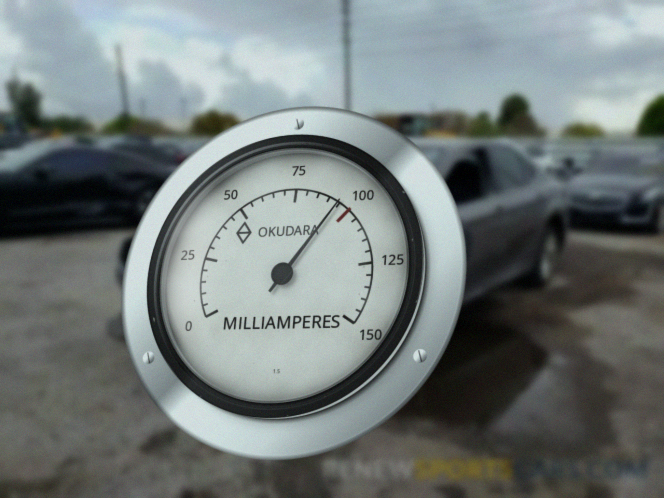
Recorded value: 95 mA
